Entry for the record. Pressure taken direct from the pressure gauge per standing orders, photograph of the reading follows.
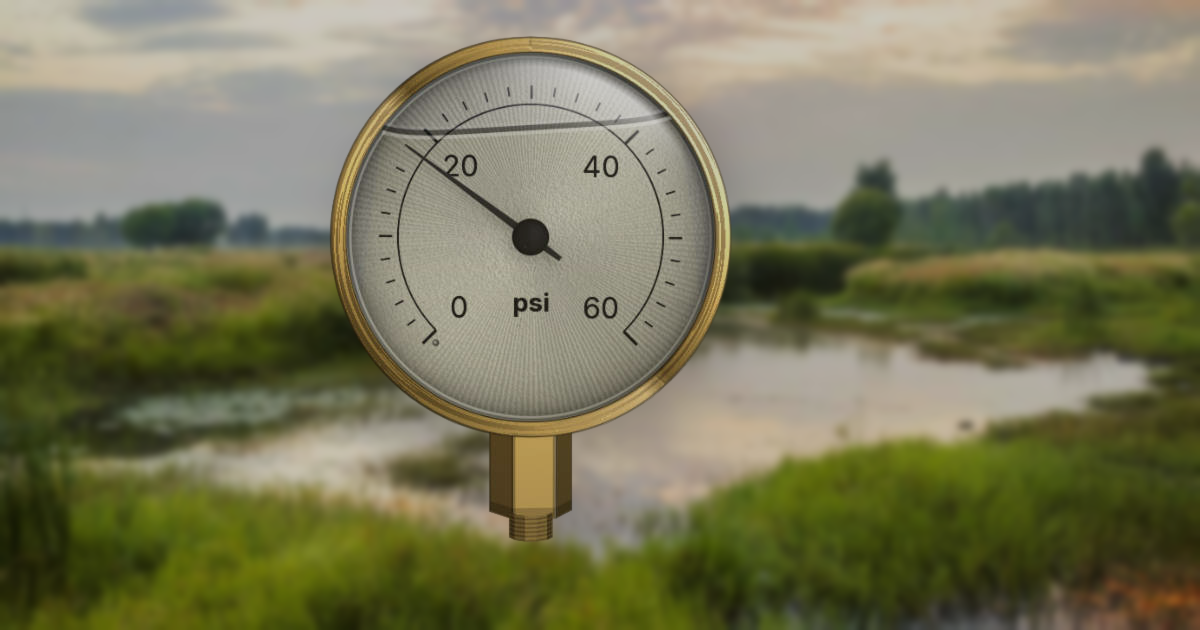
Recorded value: 18 psi
